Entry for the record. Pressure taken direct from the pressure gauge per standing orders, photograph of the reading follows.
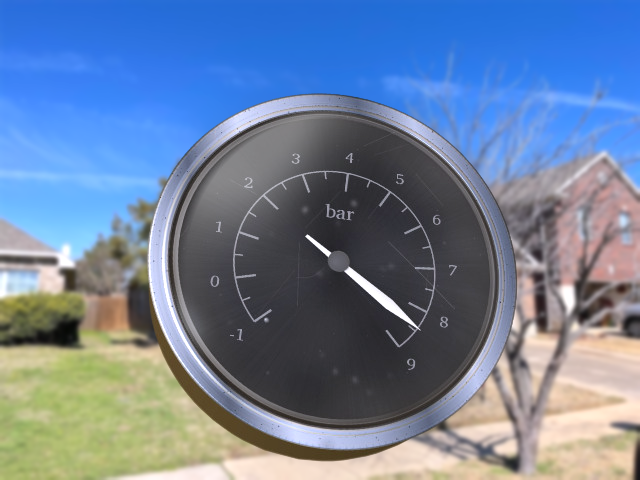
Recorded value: 8.5 bar
